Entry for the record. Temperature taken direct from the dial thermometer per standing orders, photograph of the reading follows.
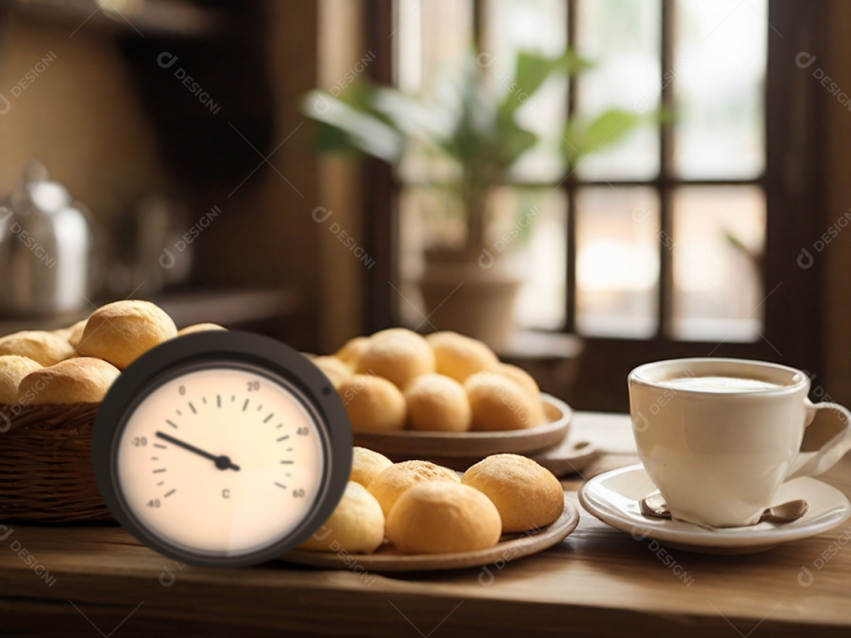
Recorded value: -15 °C
